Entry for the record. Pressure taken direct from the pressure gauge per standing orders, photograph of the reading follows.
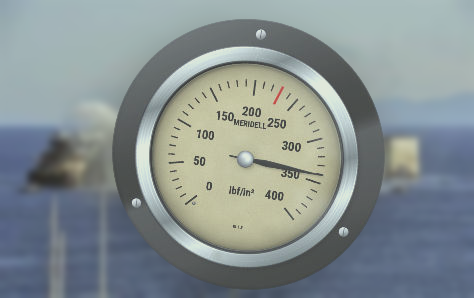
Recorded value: 340 psi
